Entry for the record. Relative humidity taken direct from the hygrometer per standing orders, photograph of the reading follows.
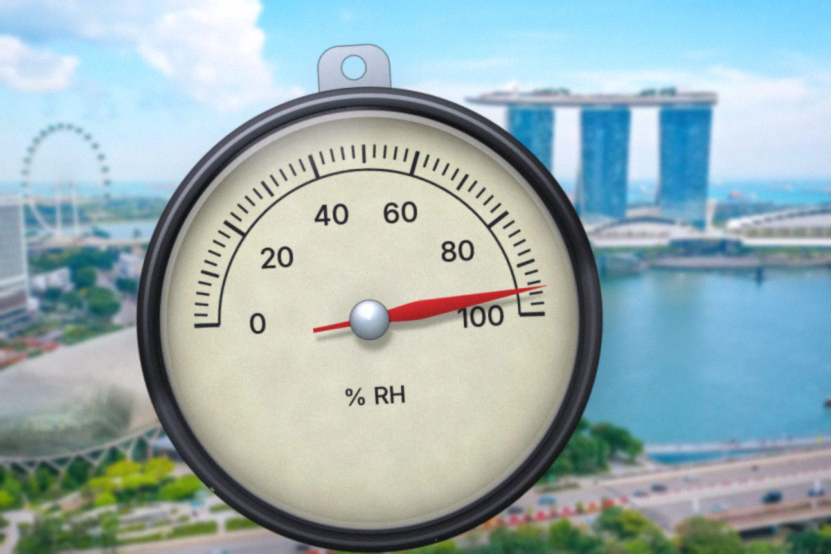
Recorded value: 95 %
